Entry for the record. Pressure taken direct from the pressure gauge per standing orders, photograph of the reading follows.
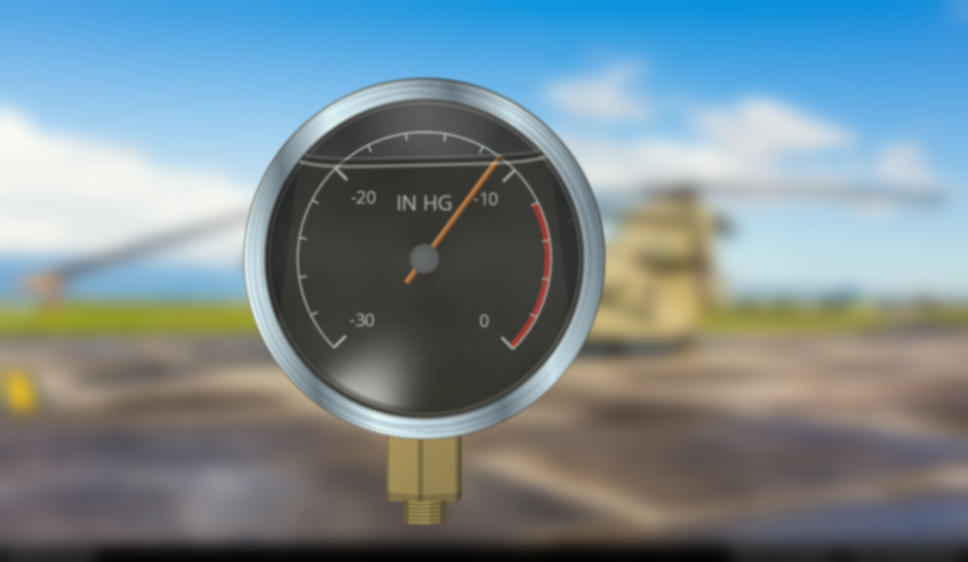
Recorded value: -11 inHg
